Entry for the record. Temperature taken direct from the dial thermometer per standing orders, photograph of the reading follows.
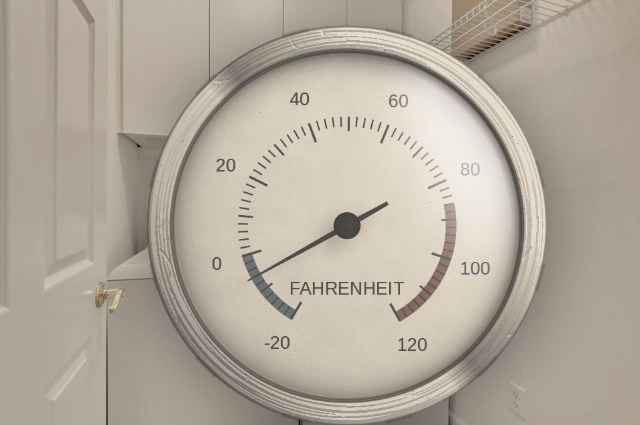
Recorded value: -6 °F
